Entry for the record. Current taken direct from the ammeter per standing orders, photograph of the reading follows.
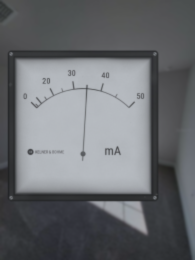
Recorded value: 35 mA
